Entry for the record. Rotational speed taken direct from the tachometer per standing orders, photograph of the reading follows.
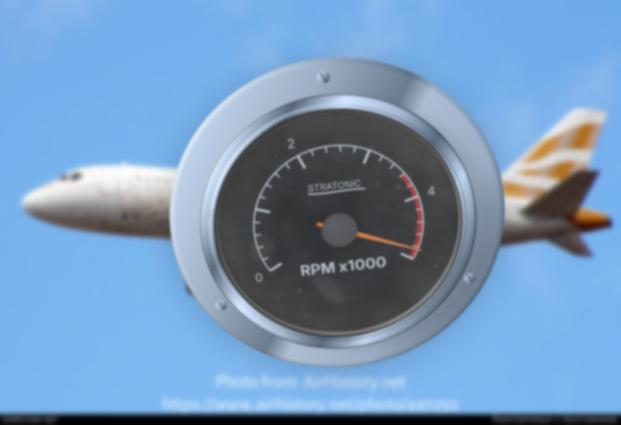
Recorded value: 4800 rpm
